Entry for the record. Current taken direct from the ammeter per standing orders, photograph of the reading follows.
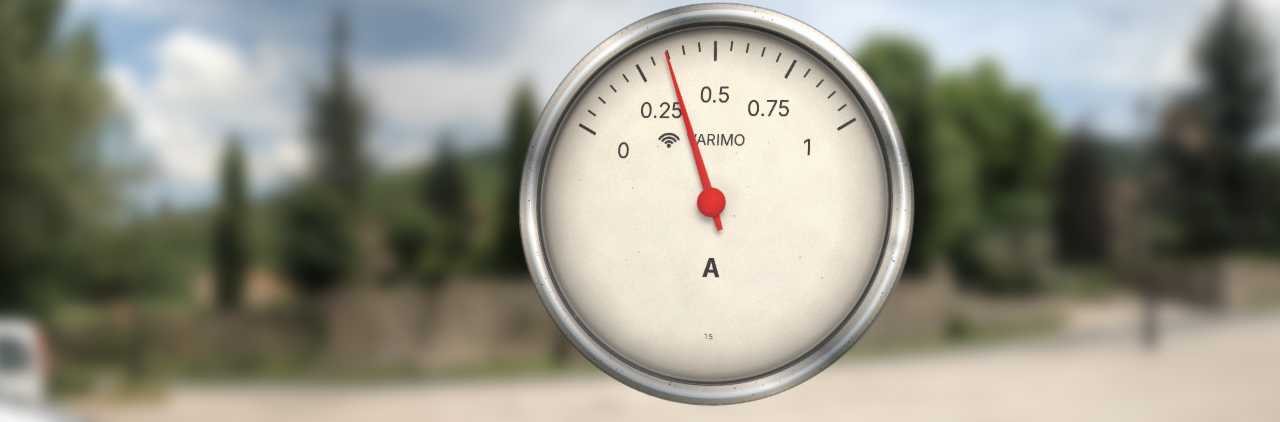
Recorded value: 0.35 A
